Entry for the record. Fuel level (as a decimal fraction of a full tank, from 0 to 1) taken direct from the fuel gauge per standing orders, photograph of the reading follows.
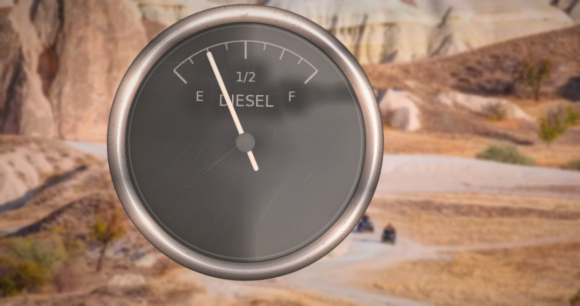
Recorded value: 0.25
